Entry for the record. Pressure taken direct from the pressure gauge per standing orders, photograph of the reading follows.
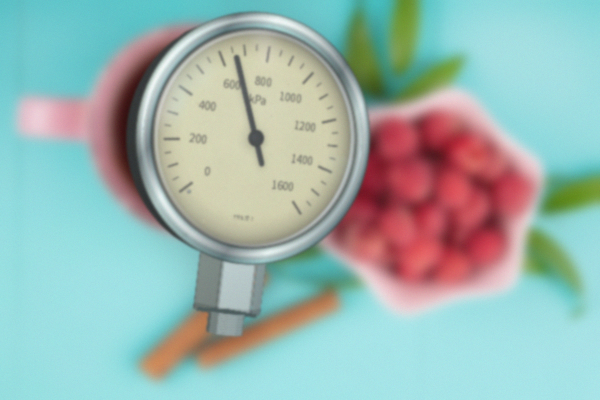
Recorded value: 650 kPa
